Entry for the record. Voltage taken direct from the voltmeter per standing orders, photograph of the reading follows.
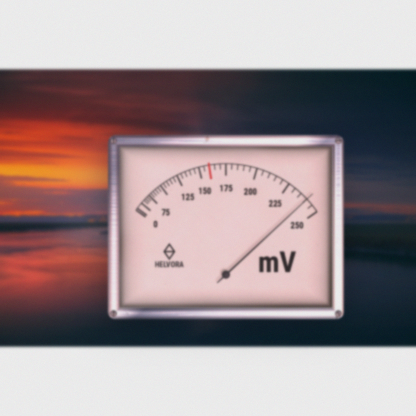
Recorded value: 240 mV
